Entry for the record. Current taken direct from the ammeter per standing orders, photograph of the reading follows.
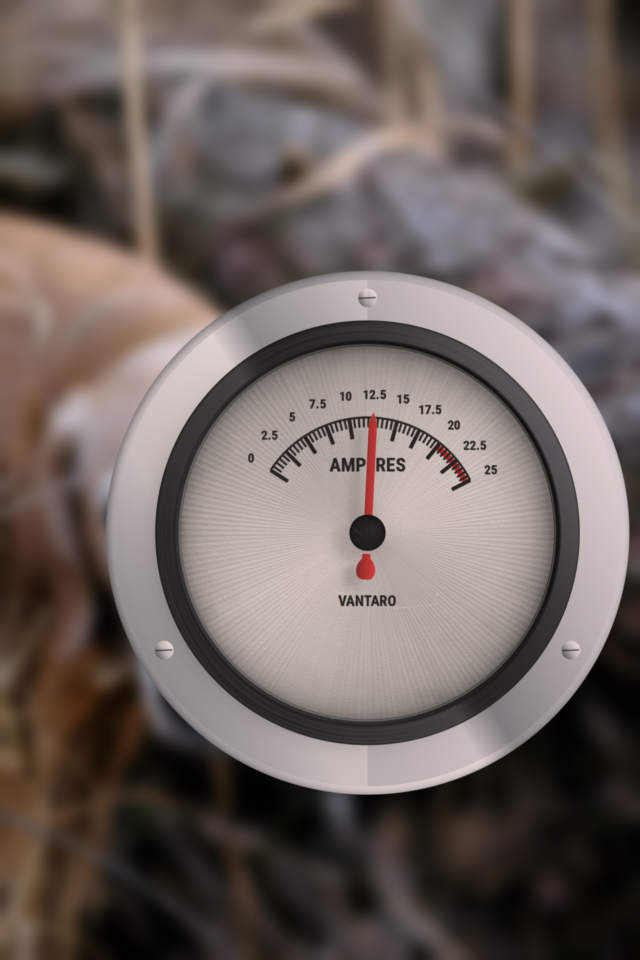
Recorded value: 12.5 A
